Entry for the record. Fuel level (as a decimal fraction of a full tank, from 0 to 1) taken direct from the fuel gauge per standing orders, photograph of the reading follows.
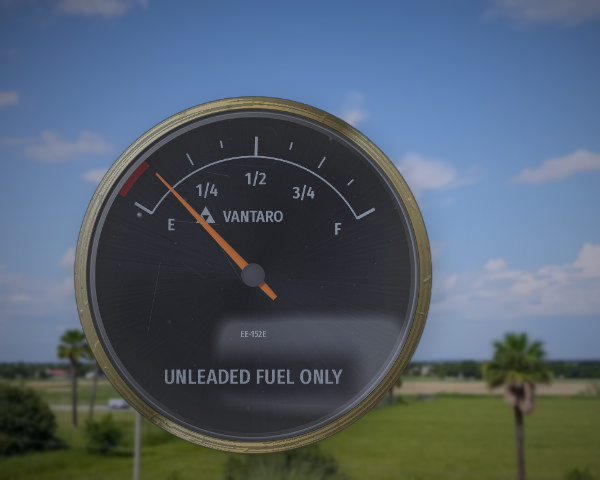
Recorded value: 0.125
